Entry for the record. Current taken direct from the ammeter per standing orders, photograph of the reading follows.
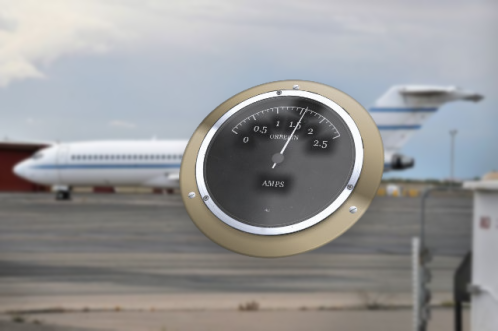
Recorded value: 1.6 A
